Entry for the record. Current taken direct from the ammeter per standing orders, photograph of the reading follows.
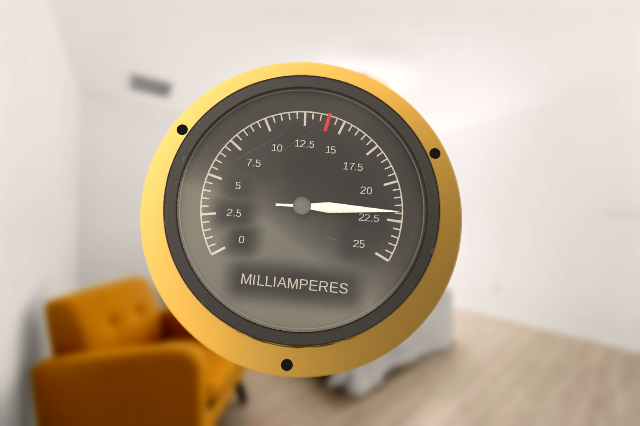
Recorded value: 22 mA
